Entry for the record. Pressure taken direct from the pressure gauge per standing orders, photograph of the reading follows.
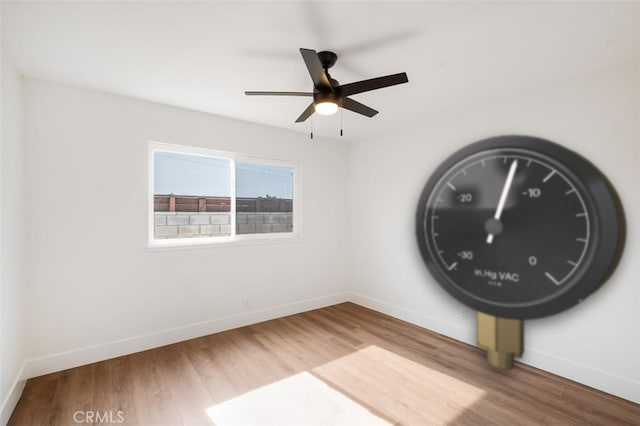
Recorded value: -13 inHg
